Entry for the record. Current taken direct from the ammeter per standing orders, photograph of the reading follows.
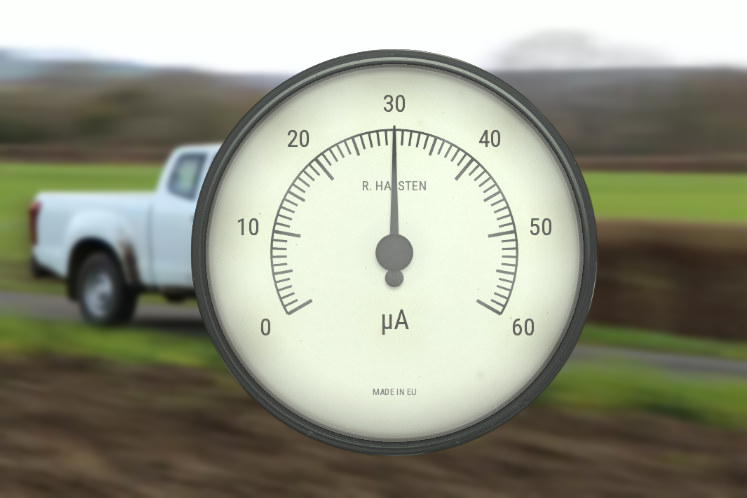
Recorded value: 30 µA
